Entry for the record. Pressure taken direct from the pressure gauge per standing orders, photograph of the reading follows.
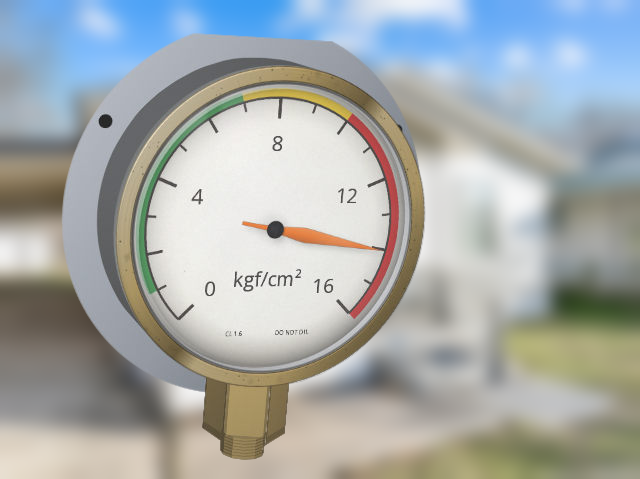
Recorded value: 14 kg/cm²
